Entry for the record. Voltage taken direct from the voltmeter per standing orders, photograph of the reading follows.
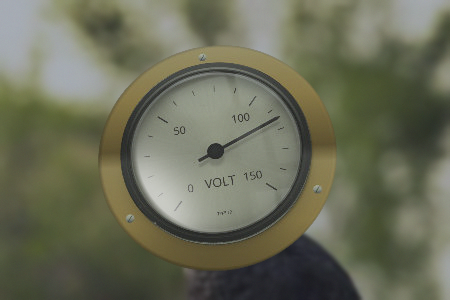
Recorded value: 115 V
